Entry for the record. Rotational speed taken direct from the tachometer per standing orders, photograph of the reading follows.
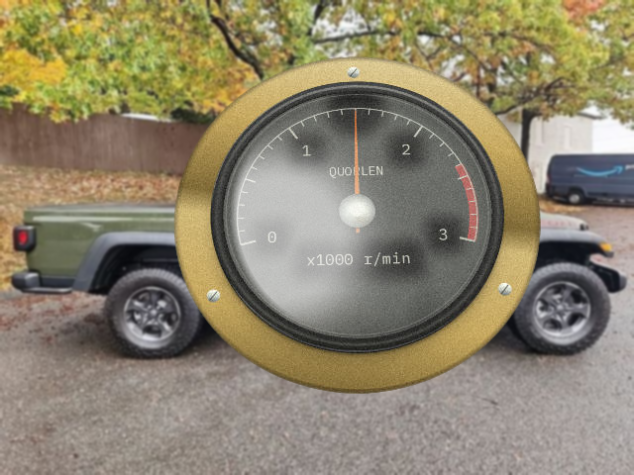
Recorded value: 1500 rpm
